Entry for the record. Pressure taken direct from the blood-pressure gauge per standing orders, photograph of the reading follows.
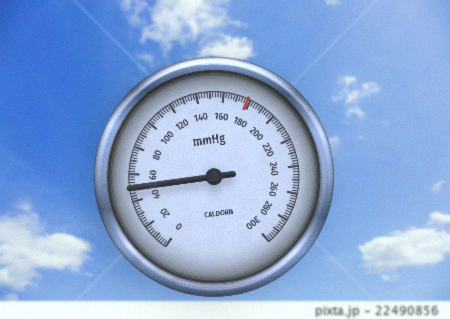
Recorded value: 50 mmHg
